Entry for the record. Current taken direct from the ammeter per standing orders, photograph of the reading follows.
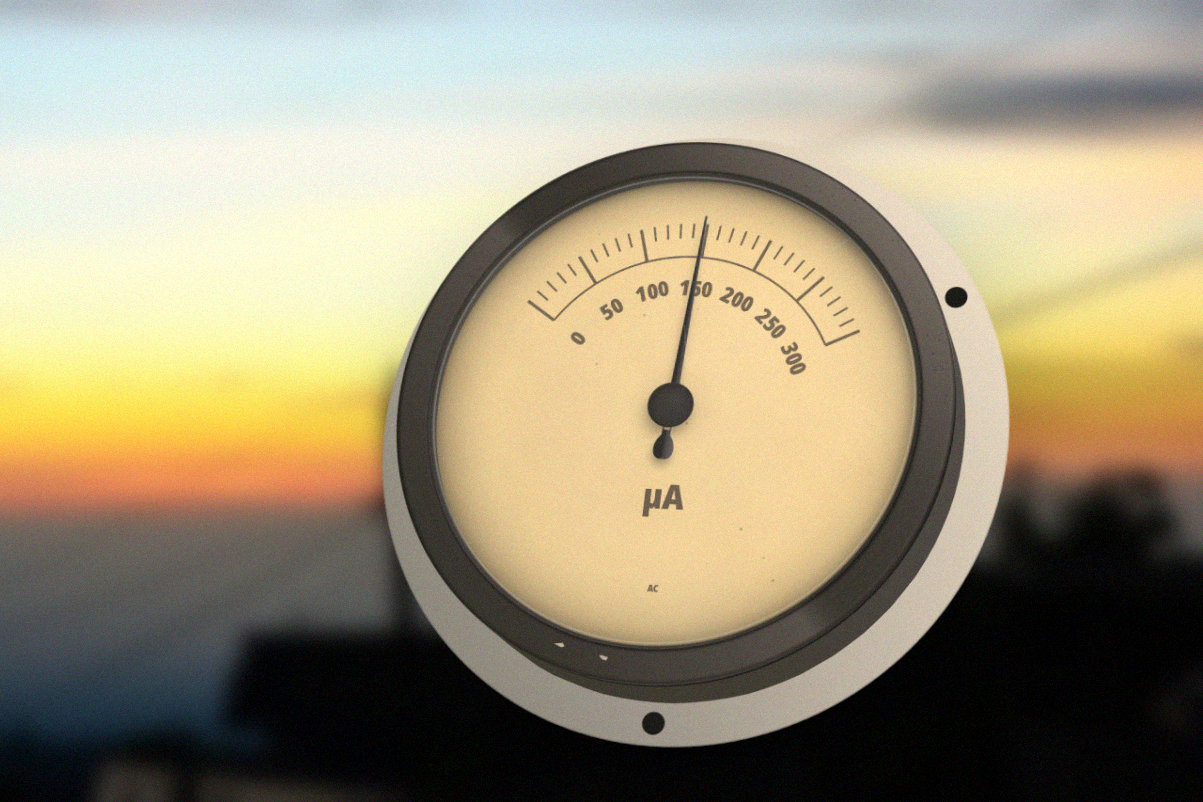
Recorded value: 150 µA
